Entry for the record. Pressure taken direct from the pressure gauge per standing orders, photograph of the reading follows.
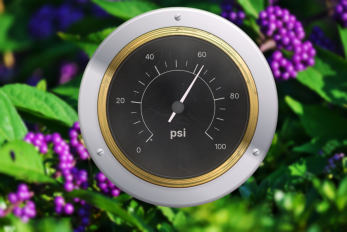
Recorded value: 62.5 psi
